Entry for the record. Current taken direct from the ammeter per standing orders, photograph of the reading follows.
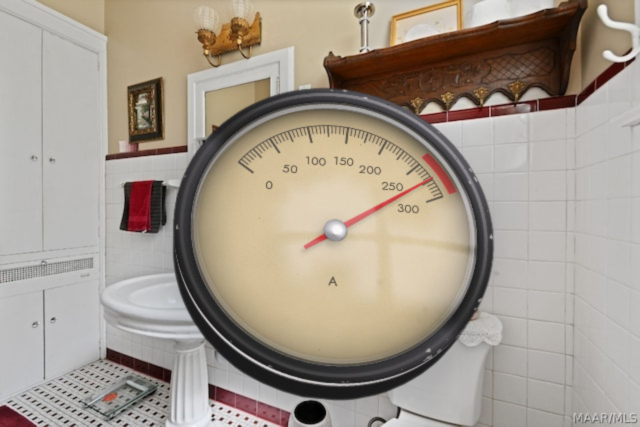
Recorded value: 275 A
